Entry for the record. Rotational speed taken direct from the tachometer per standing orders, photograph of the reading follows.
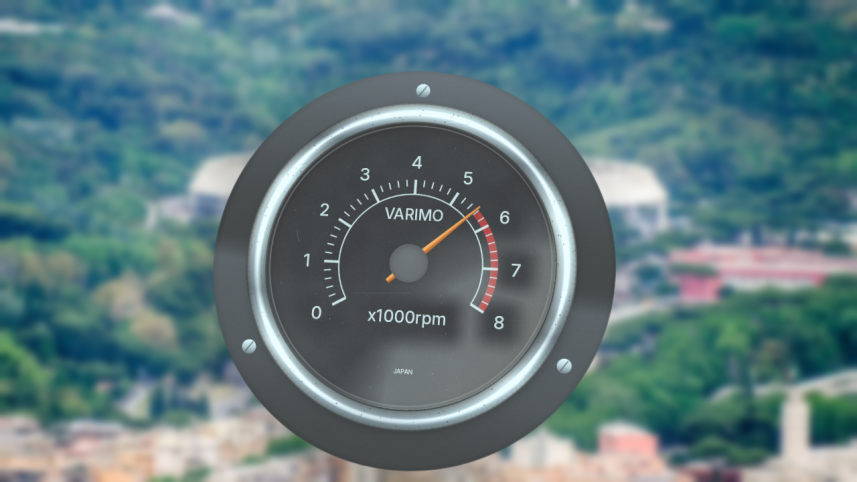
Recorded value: 5600 rpm
